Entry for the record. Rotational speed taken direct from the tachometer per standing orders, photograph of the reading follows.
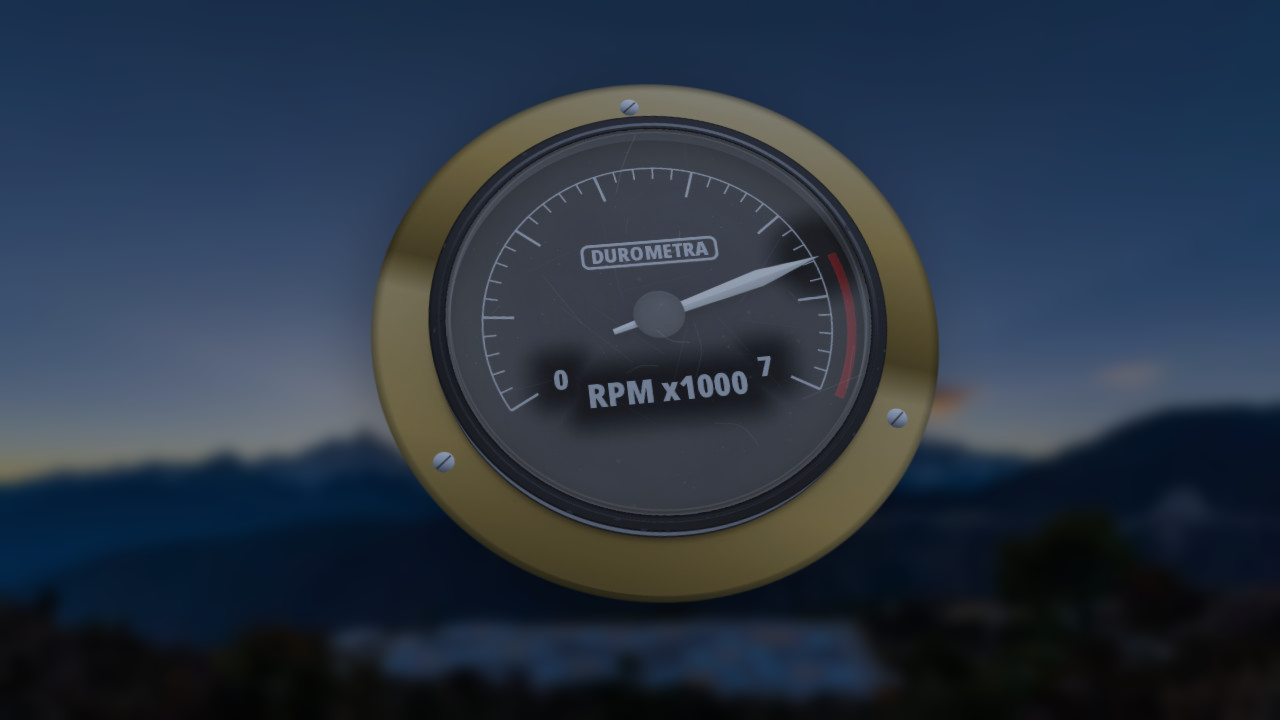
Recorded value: 5600 rpm
